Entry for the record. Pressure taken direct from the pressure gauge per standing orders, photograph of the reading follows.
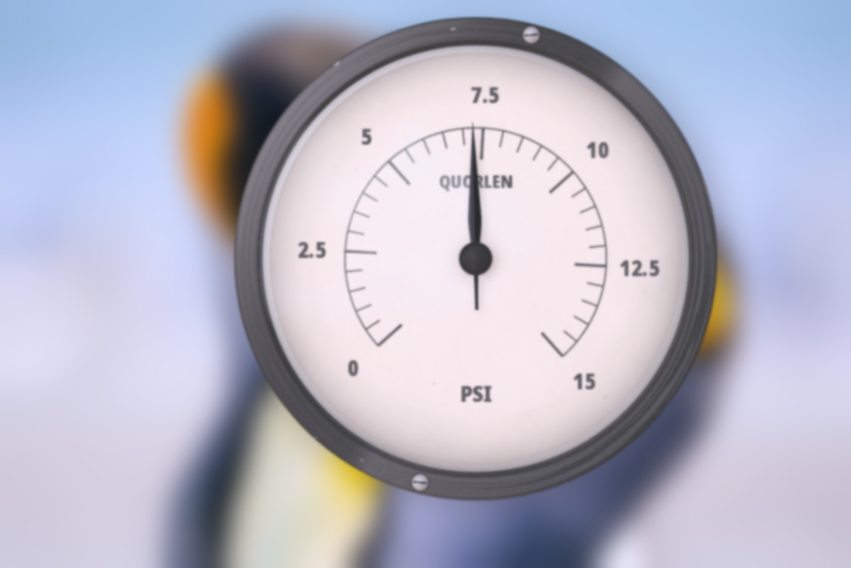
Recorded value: 7.25 psi
